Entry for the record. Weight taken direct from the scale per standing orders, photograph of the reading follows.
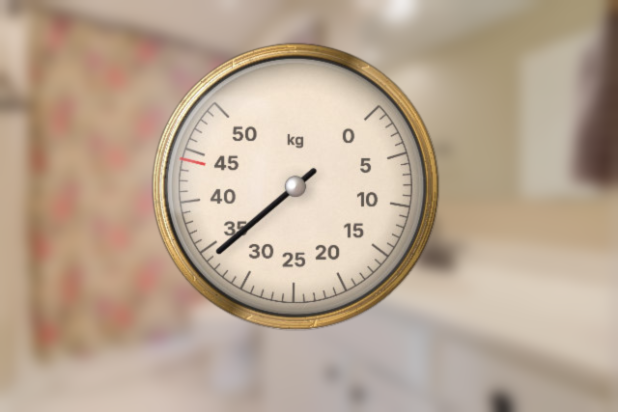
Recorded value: 34 kg
